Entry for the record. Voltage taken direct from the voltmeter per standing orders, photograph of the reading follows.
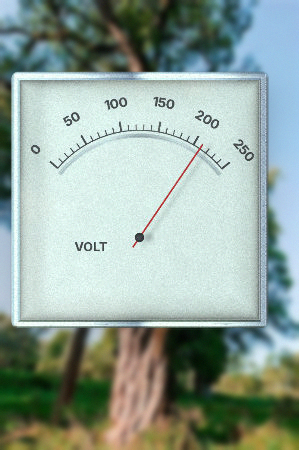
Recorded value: 210 V
